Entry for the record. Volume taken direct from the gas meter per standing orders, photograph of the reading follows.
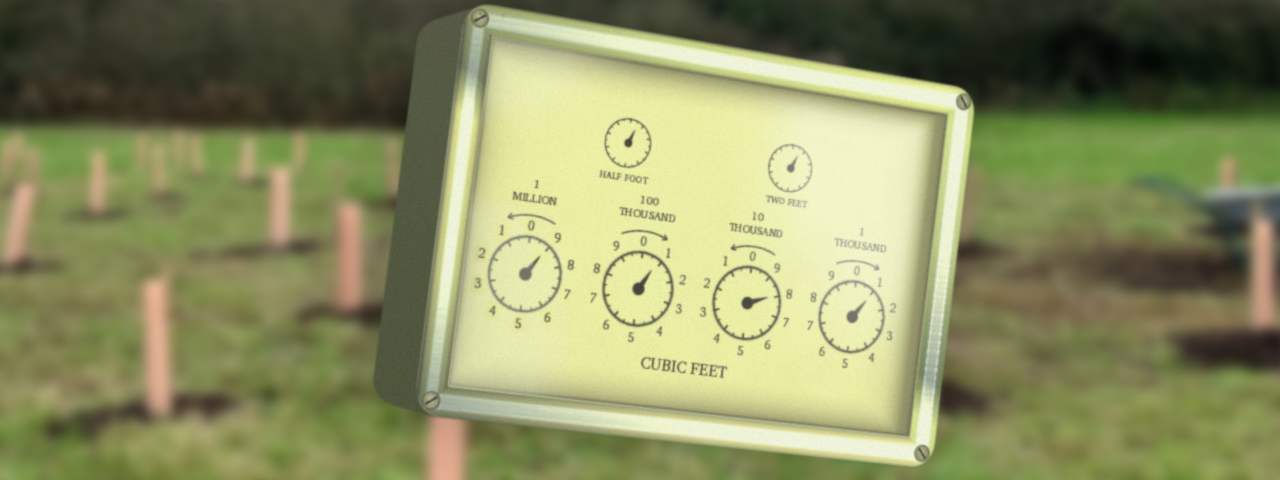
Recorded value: 908100 ft³
